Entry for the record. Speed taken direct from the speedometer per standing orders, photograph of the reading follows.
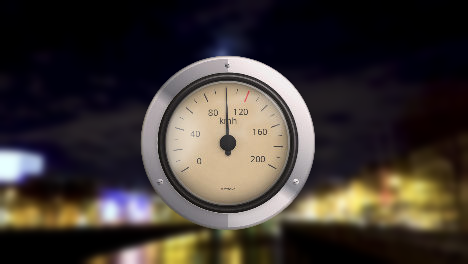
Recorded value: 100 km/h
